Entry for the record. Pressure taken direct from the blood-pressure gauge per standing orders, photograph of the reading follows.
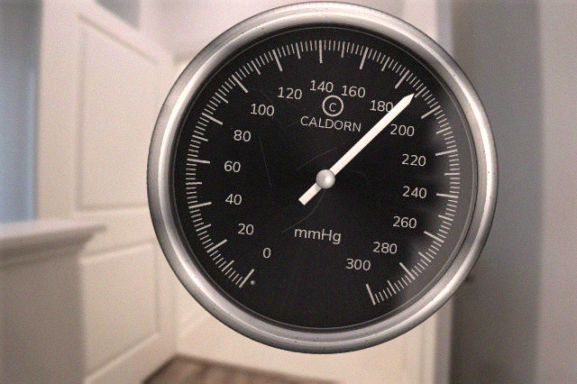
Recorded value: 188 mmHg
